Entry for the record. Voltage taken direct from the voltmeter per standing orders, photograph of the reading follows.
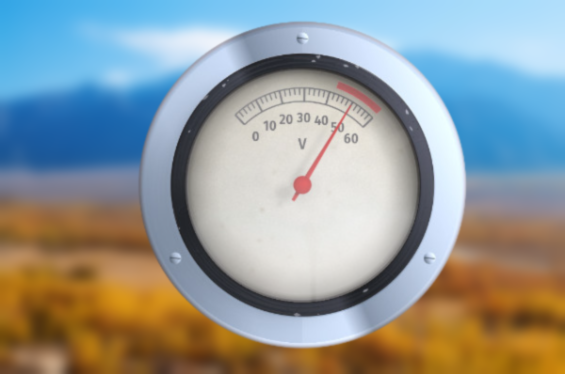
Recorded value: 50 V
